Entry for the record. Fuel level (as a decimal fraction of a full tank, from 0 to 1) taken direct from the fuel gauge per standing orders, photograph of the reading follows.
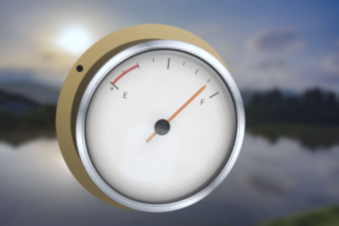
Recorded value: 0.875
